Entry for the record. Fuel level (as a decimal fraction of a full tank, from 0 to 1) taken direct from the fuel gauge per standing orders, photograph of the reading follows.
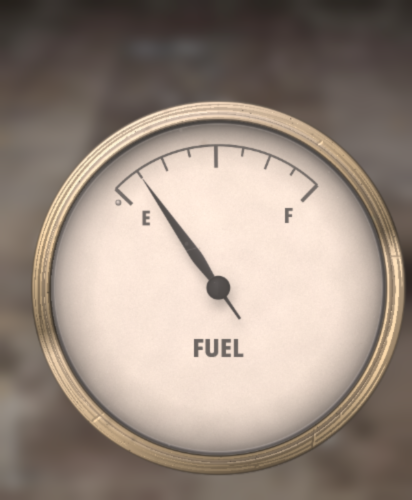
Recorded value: 0.125
